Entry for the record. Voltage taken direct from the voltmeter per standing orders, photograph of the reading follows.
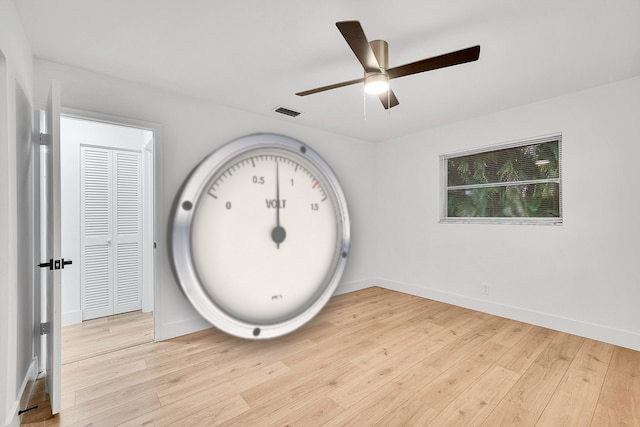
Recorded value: 0.75 V
